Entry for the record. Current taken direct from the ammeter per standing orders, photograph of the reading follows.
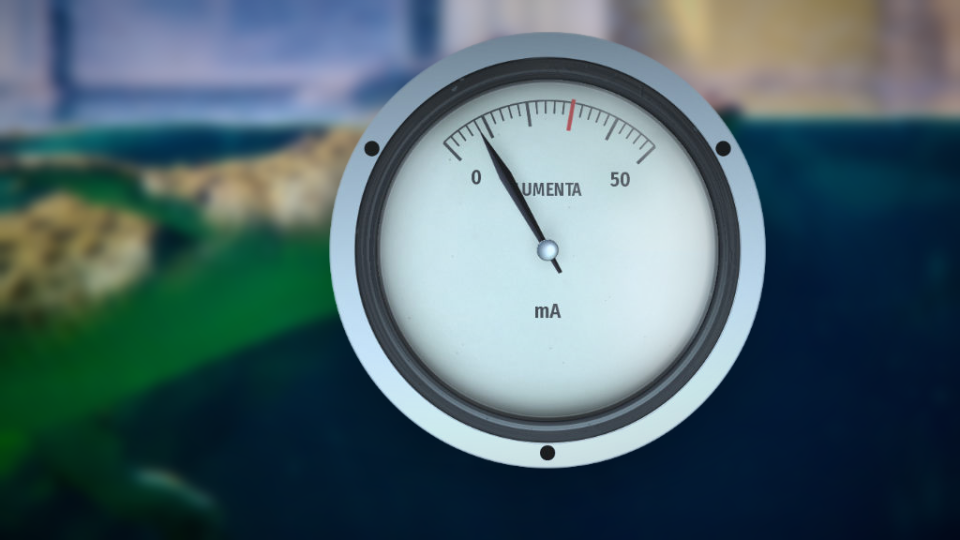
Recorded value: 8 mA
